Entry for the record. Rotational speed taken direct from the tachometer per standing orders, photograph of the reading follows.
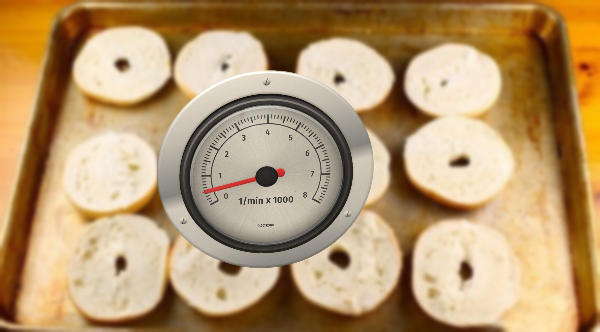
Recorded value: 500 rpm
